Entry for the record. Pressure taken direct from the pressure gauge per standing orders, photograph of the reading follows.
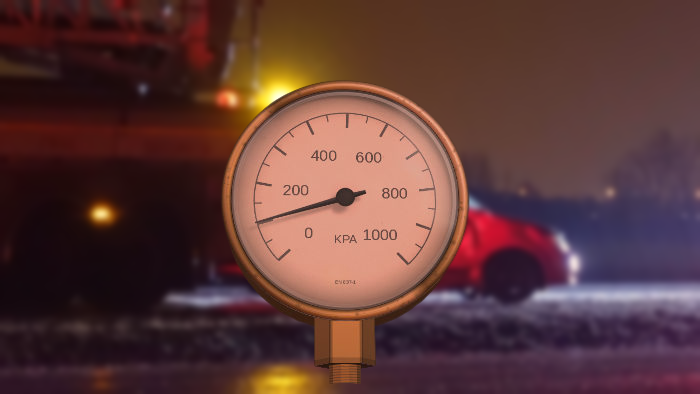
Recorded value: 100 kPa
